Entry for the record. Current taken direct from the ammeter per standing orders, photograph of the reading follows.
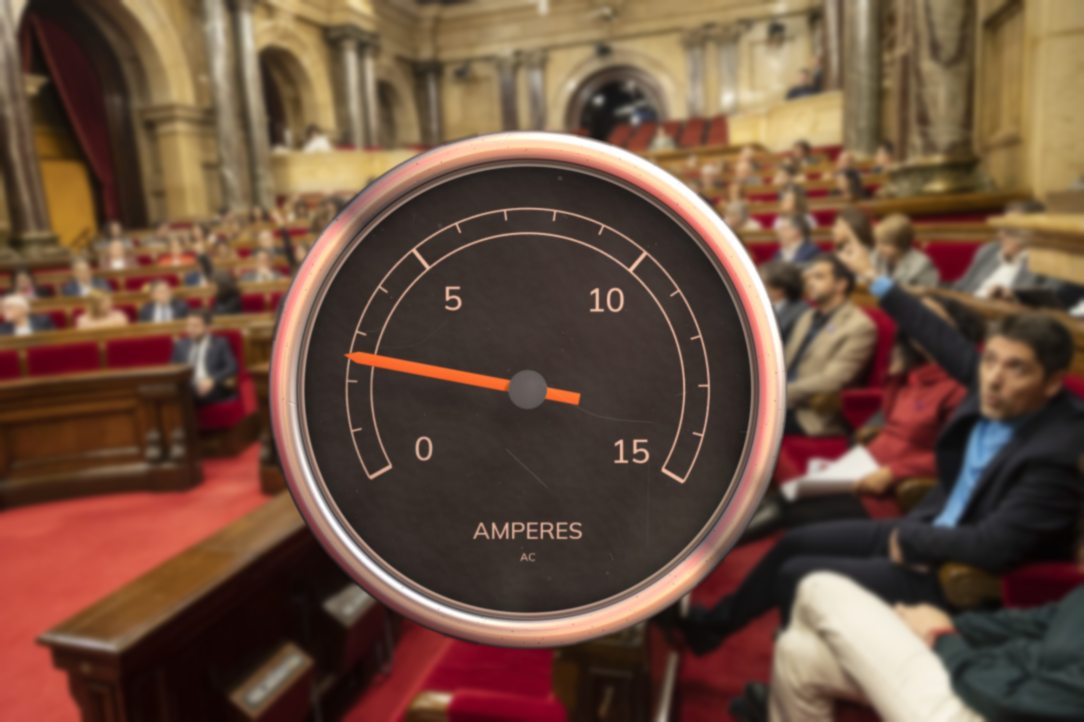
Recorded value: 2.5 A
